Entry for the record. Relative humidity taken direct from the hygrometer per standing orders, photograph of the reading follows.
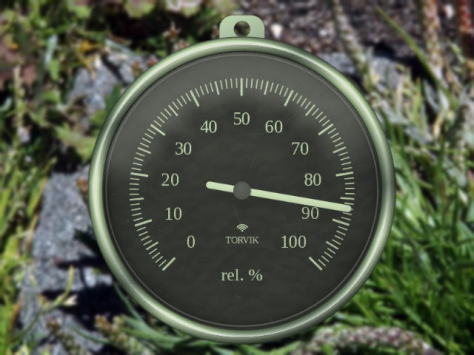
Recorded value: 87 %
